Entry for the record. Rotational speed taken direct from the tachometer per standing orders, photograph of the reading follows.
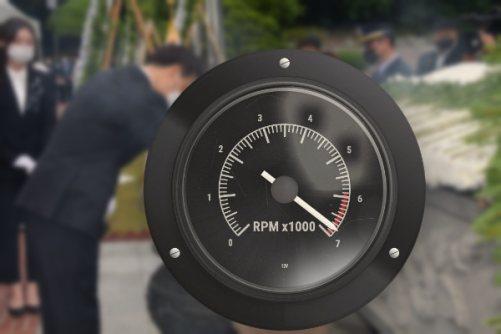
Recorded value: 6800 rpm
